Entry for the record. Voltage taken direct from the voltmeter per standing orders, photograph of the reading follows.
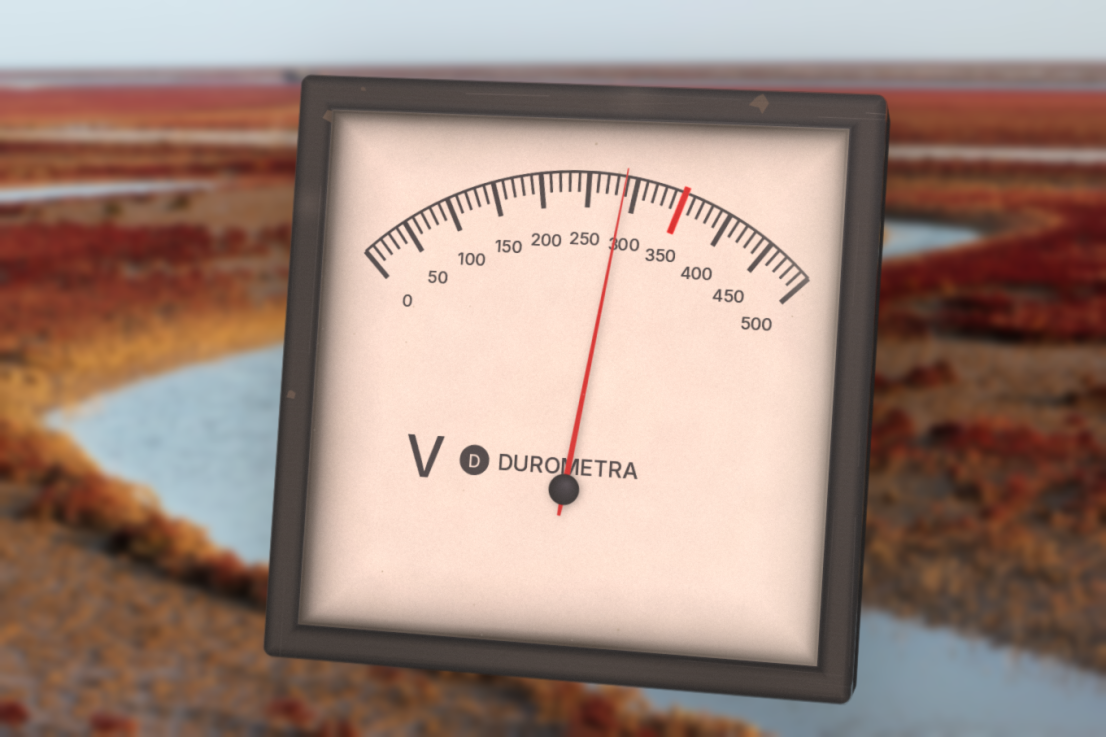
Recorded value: 290 V
